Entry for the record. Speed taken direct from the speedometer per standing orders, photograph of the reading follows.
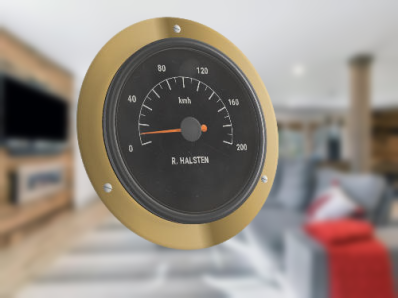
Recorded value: 10 km/h
